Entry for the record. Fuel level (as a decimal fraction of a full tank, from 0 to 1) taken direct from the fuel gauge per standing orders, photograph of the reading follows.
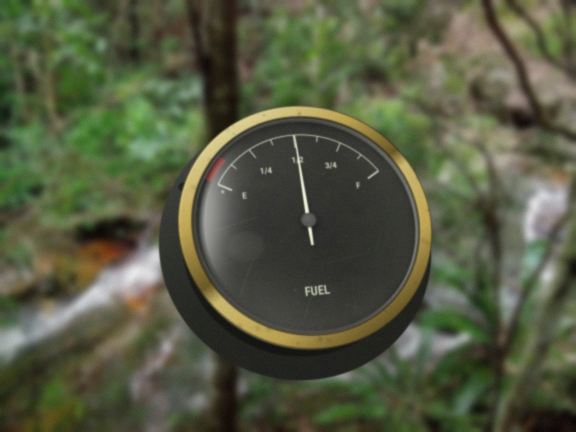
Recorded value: 0.5
